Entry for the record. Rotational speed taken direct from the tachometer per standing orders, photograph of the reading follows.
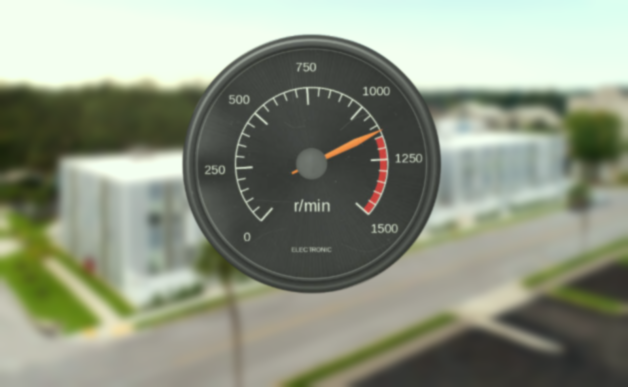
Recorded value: 1125 rpm
